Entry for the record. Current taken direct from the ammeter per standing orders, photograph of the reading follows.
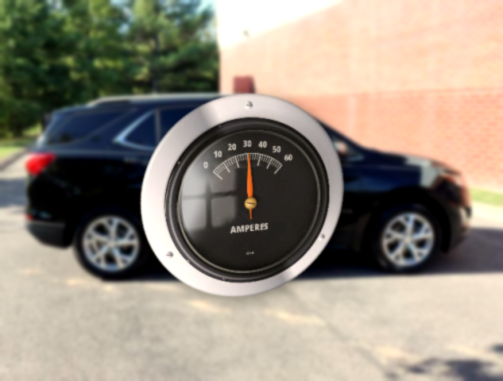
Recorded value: 30 A
